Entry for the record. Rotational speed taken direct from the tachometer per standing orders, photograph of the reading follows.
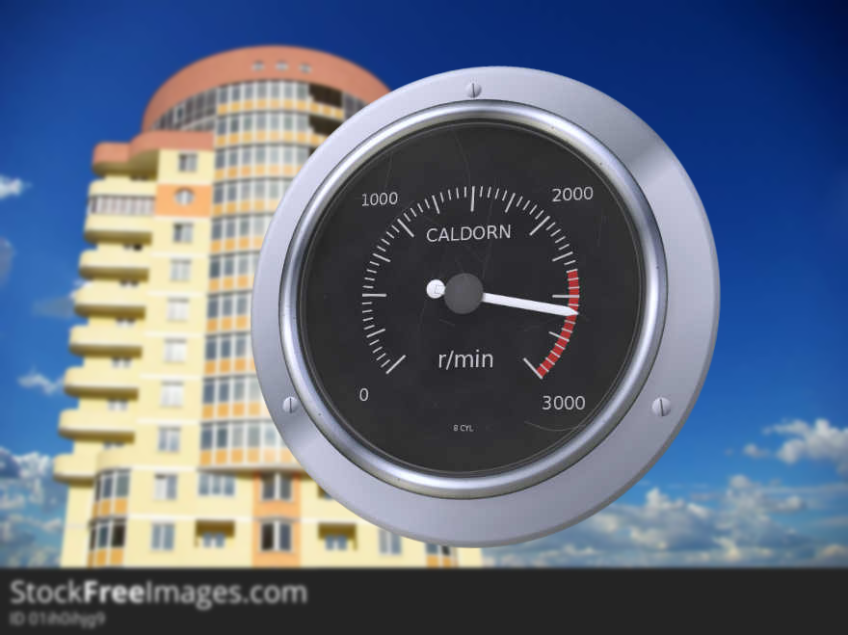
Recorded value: 2600 rpm
